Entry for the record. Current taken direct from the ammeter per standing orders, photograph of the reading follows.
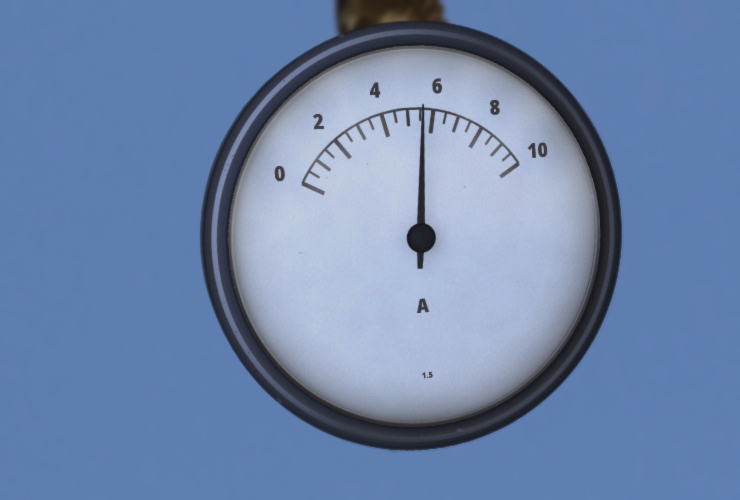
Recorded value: 5.5 A
